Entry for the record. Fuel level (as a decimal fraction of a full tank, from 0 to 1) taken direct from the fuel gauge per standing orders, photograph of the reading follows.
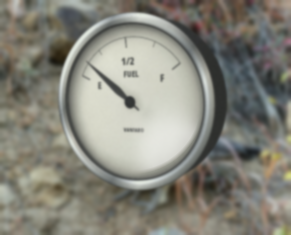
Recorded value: 0.125
